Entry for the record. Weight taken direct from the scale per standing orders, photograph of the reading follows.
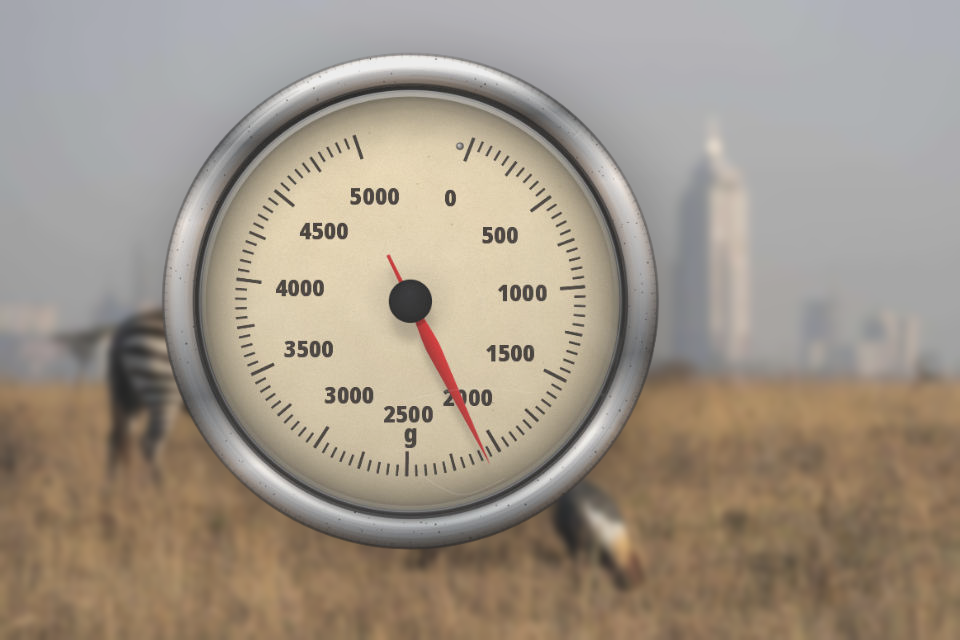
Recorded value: 2075 g
